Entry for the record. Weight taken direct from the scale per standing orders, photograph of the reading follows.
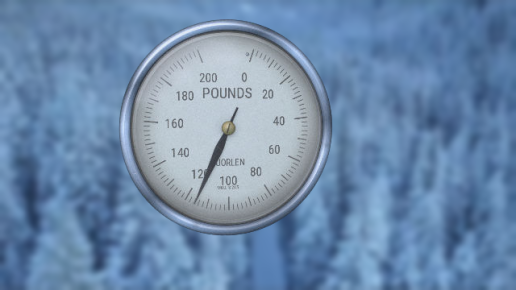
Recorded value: 116 lb
